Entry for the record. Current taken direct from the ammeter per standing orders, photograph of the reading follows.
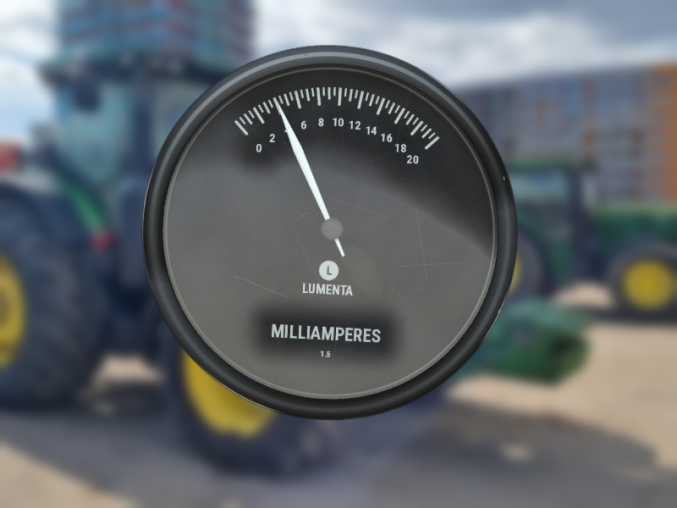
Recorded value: 4 mA
